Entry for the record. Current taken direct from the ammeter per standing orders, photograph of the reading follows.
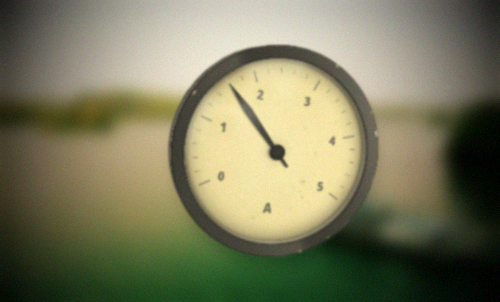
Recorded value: 1.6 A
